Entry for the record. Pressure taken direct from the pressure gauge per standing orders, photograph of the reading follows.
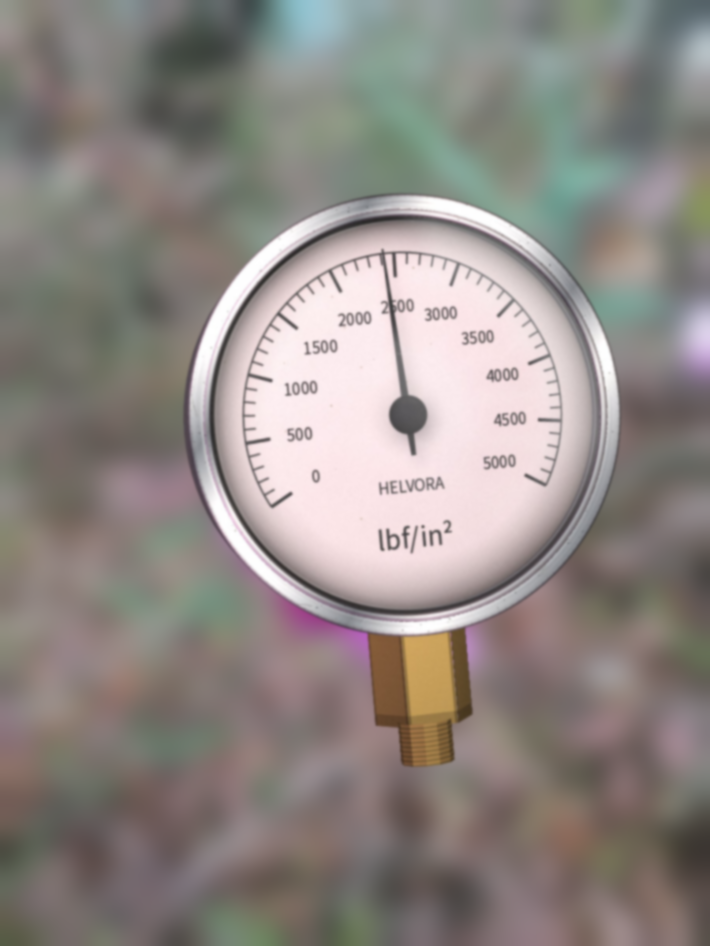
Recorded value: 2400 psi
